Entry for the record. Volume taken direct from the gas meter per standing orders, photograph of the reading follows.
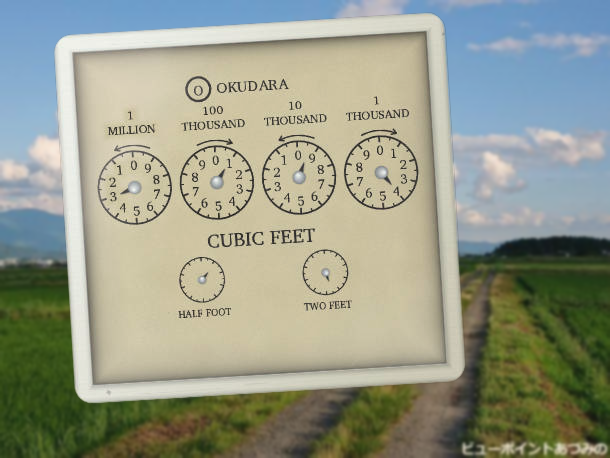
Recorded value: 309400 ft³
